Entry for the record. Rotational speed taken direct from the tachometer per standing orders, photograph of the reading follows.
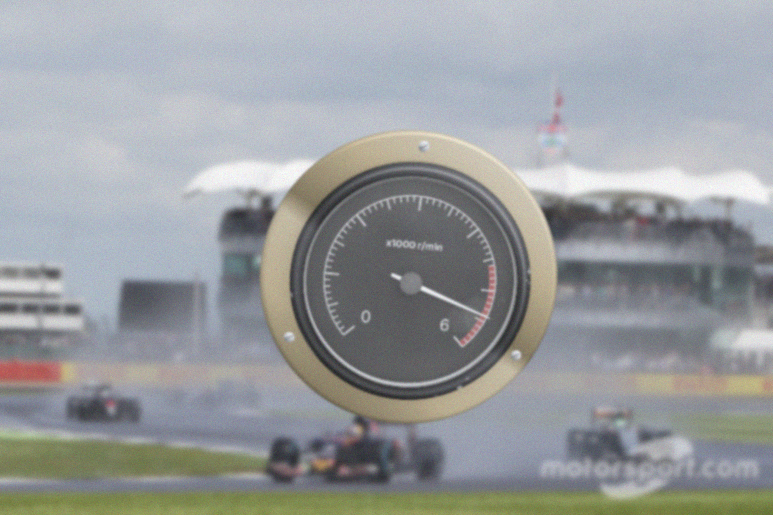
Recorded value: 5400 rpm
